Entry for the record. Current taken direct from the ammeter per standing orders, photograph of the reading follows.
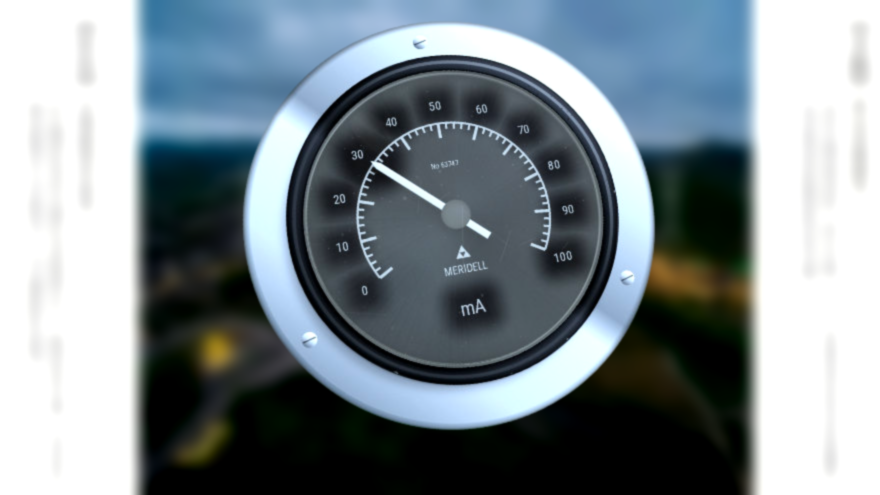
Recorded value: 30 mA
